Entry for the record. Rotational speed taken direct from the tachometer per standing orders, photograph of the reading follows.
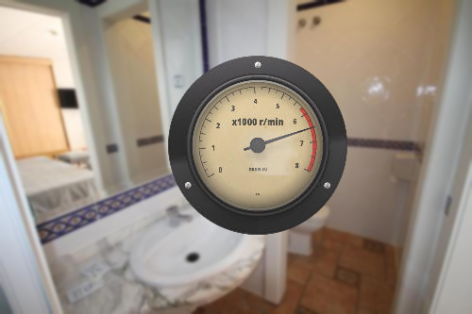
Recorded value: 6500 rpm
